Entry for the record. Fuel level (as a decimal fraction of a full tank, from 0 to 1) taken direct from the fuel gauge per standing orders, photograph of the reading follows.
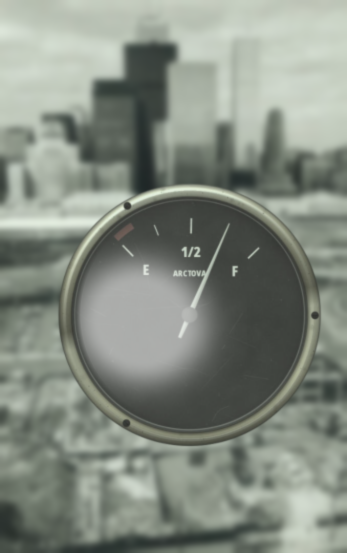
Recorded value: 0.75
